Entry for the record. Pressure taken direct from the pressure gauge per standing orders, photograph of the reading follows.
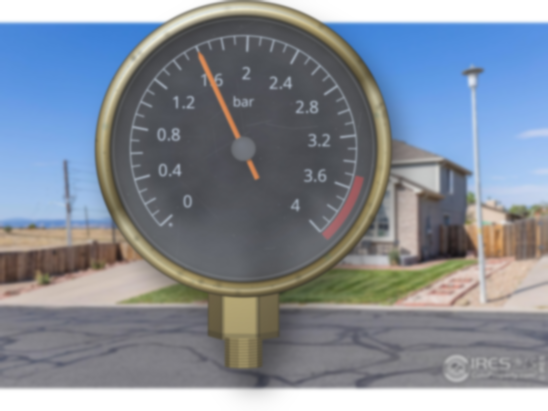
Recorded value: 1.6 bar
